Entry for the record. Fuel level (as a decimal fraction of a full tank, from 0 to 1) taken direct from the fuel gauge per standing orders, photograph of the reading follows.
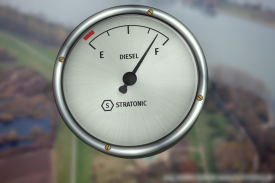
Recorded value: 0.875
